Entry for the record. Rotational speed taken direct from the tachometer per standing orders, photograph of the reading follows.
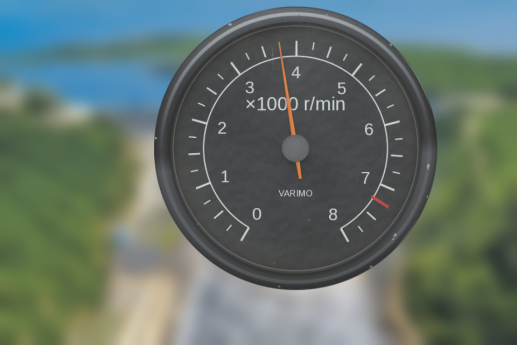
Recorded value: 3750 rpm
